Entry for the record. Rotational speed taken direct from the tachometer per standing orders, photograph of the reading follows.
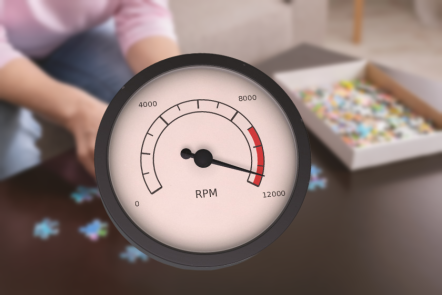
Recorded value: 11500 rpm
